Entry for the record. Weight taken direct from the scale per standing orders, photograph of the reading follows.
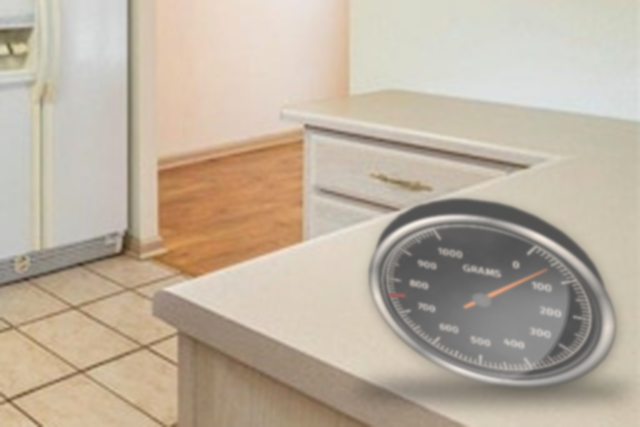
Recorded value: 50 g
